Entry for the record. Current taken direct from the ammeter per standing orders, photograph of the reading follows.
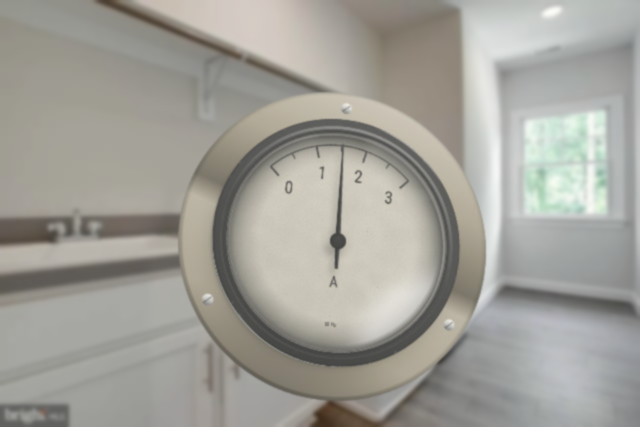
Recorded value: 1.5 A
